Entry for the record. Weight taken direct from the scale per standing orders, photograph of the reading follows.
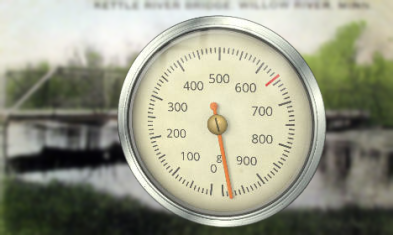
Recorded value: 980 g
